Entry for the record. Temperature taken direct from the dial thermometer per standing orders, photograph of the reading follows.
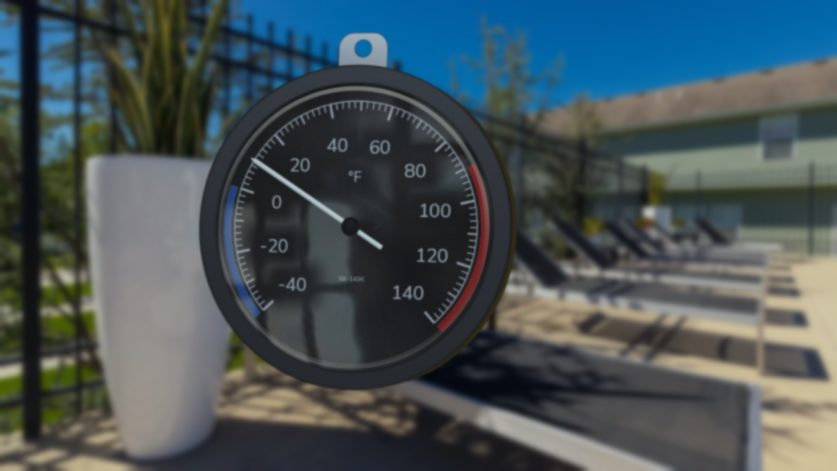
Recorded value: 10 °F
